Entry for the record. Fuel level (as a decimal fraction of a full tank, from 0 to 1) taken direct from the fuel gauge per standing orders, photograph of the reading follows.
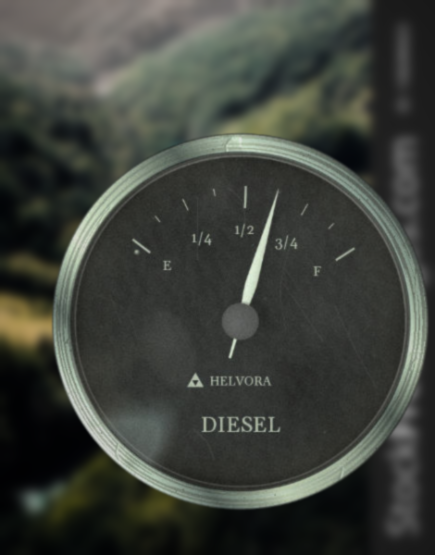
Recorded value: 0.625
